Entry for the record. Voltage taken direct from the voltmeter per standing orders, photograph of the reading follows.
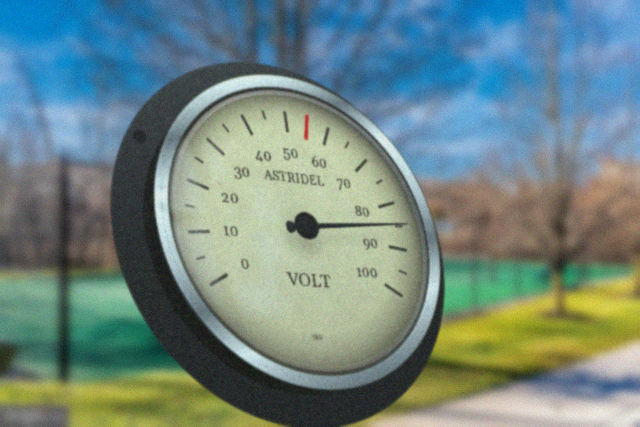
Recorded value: 85 V
